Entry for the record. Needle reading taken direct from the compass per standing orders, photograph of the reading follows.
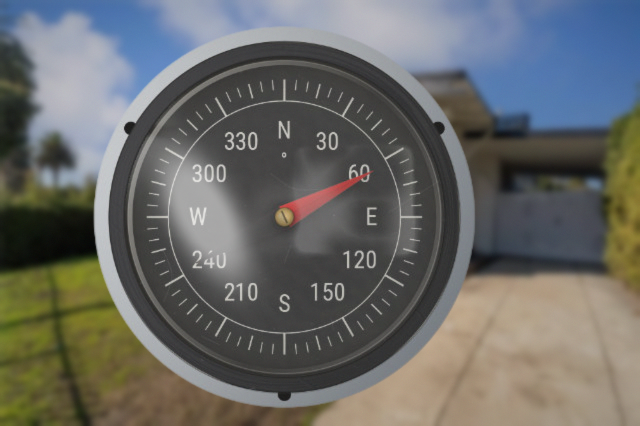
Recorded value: 62.5 °
